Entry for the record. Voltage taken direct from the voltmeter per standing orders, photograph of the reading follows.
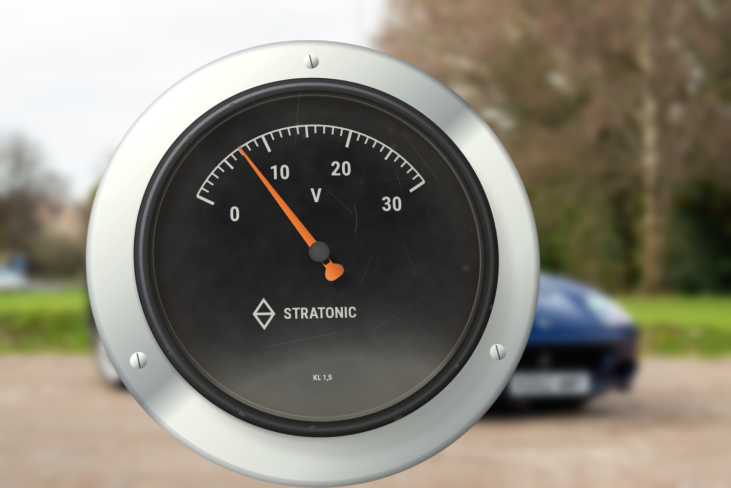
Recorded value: 7 V
